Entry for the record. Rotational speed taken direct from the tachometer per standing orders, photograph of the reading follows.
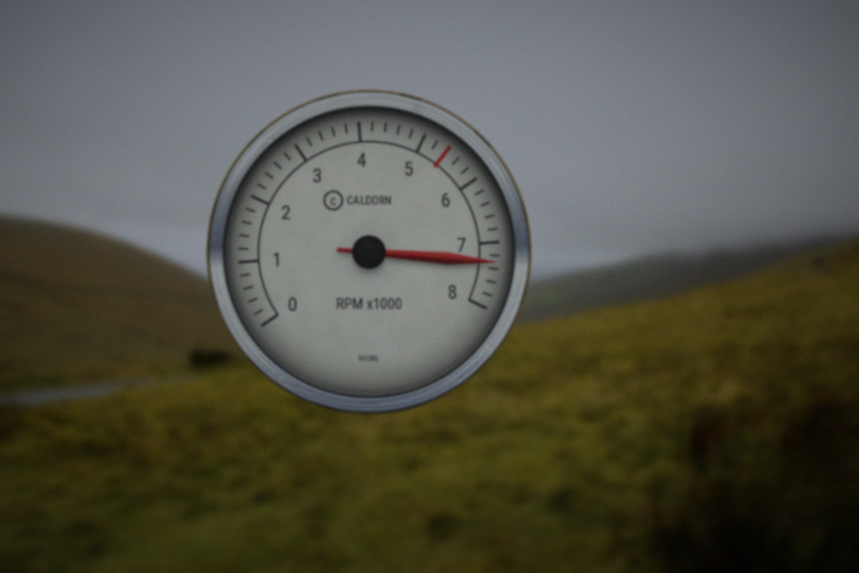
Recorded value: 7300 rpm
